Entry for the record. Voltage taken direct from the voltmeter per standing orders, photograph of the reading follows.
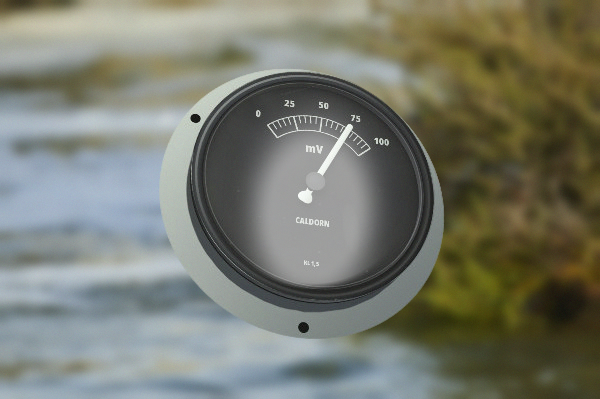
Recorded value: 75 mV
